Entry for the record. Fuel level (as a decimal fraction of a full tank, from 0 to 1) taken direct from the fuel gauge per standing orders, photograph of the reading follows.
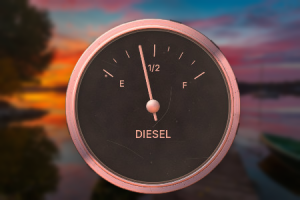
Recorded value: 0.375
